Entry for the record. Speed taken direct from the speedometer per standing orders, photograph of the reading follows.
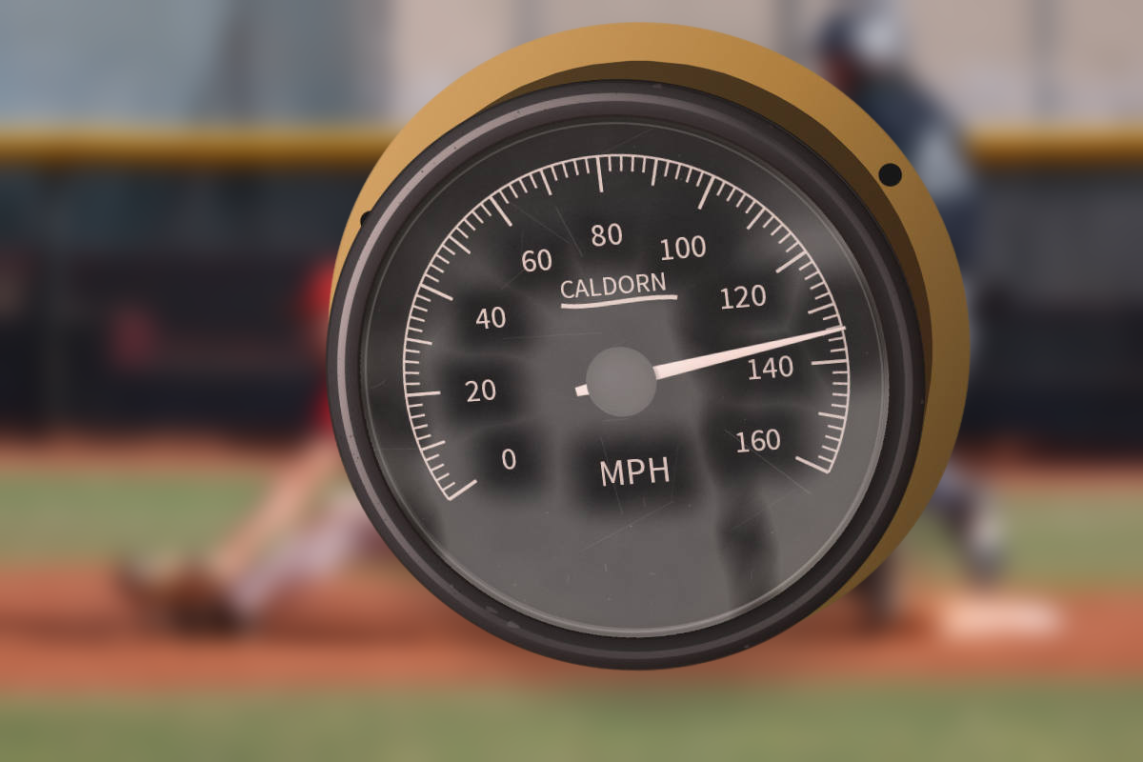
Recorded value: 134 mph
